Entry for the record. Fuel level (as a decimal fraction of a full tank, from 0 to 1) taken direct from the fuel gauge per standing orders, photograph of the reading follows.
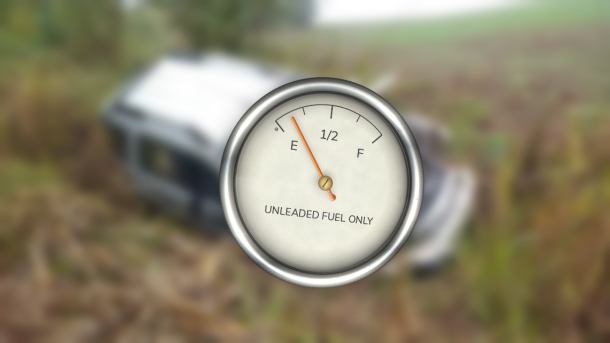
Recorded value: 0.125
